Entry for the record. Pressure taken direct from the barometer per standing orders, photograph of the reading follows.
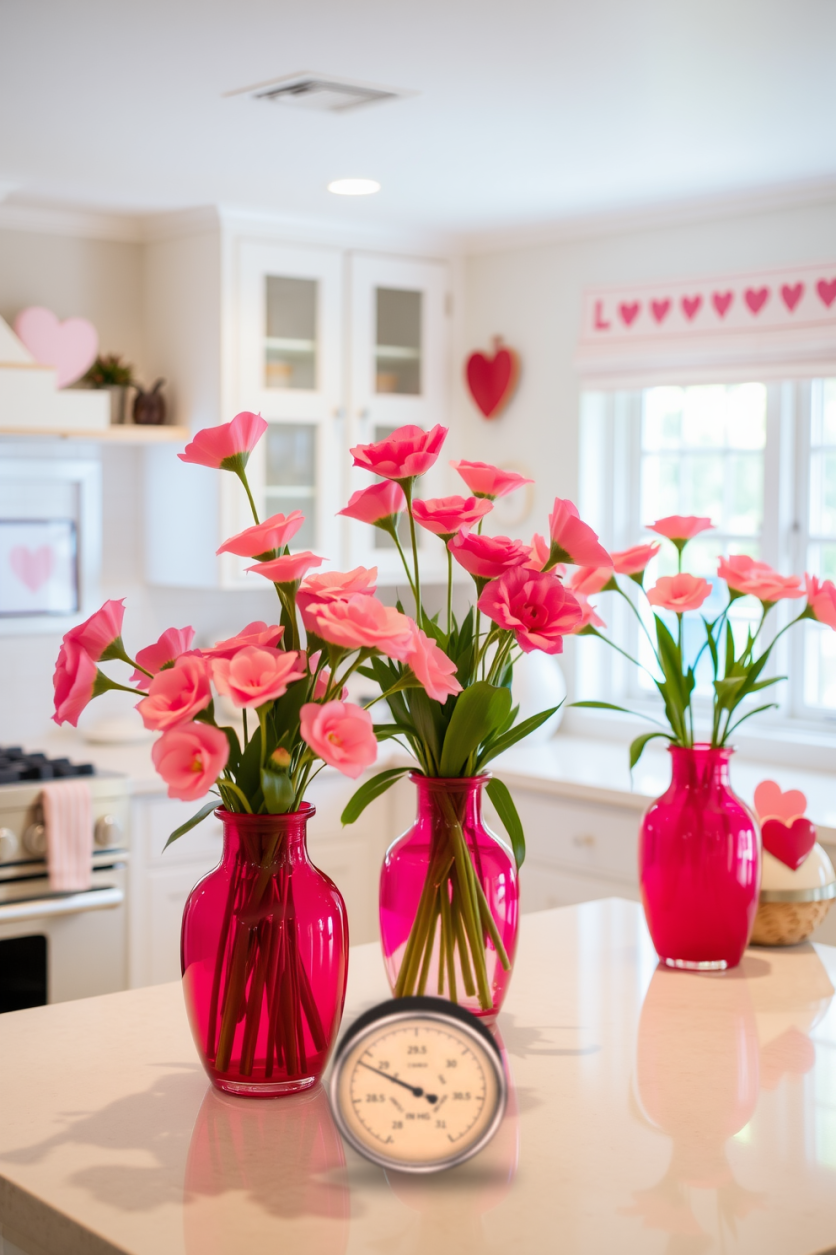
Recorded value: 28.9 inHg
